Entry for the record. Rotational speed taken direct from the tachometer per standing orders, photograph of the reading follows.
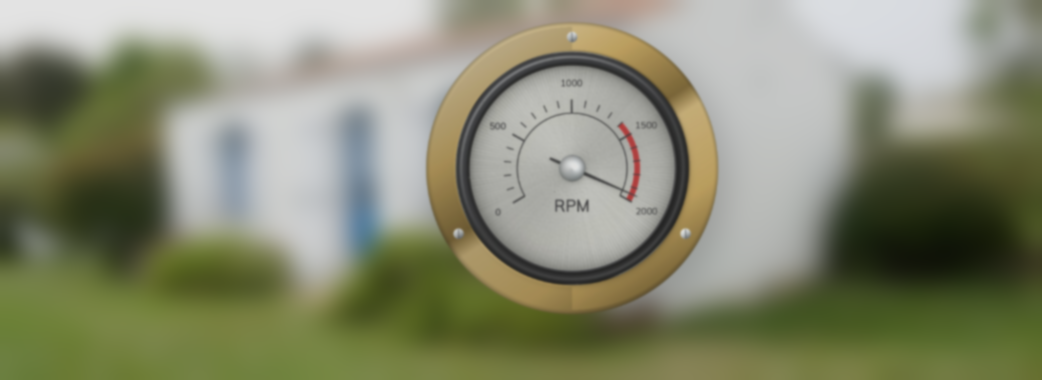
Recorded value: 1950 rpm
